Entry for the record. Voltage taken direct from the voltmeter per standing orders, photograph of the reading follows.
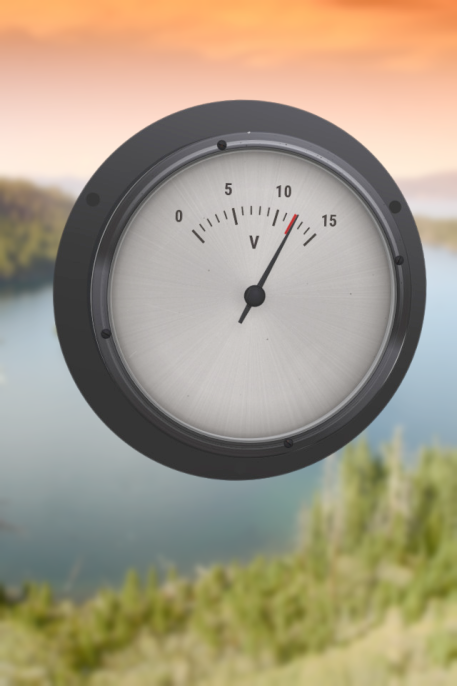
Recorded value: 12 V
